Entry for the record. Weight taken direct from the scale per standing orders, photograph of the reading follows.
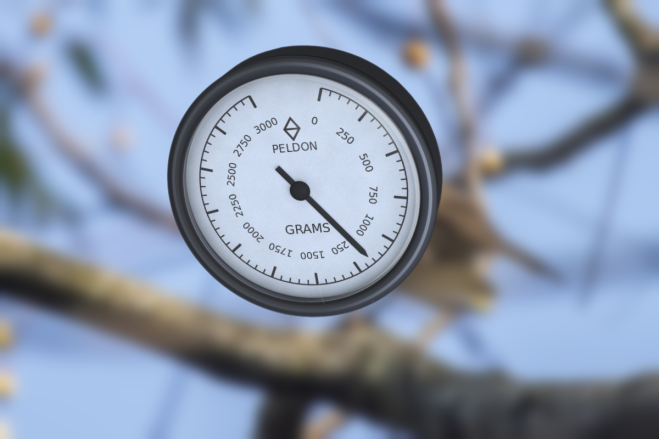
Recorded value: 1150 g
